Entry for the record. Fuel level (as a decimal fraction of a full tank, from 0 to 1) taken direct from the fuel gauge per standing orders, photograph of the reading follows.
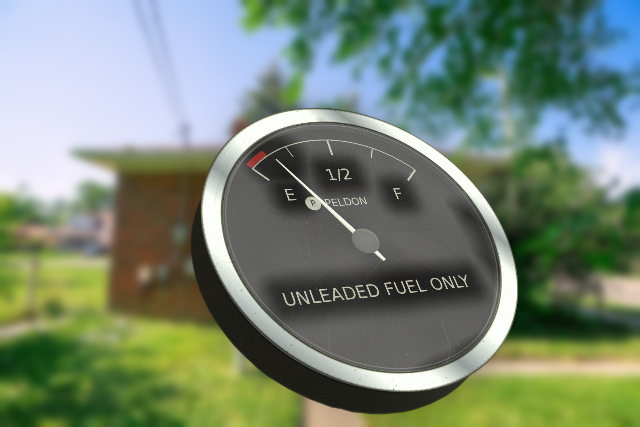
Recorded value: 0.125
